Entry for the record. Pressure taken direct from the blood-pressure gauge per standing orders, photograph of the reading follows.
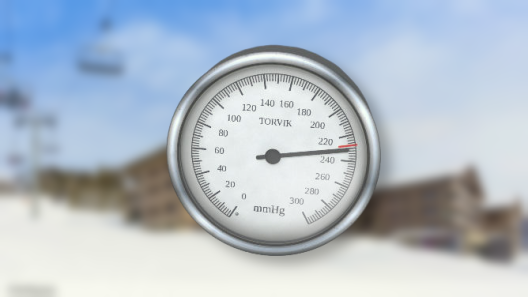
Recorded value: 230 mmHg
